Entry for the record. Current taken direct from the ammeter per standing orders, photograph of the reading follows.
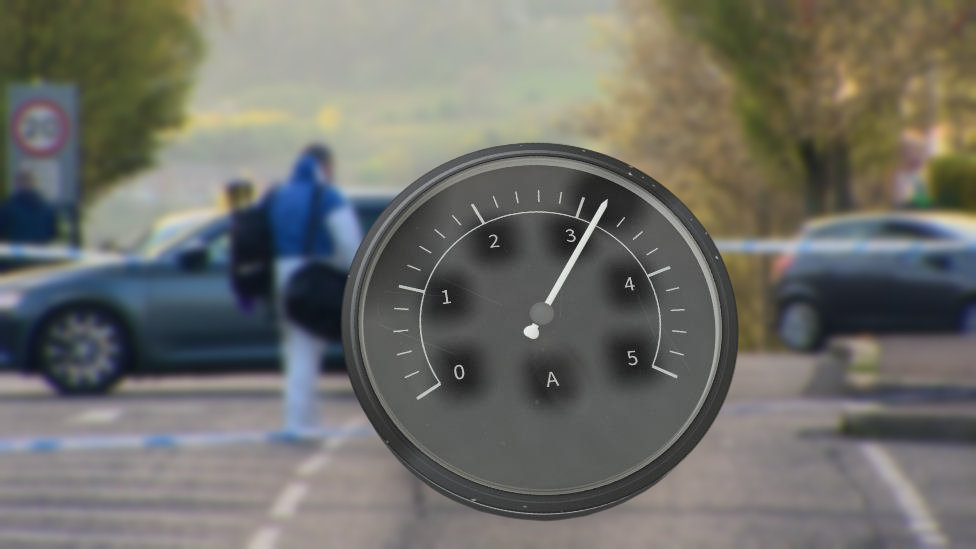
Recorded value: 3.2 A
